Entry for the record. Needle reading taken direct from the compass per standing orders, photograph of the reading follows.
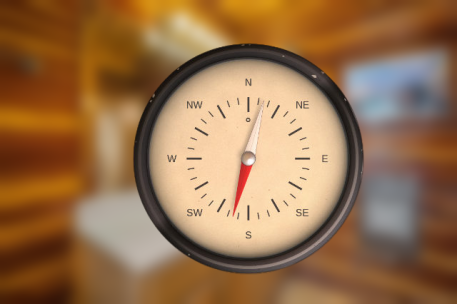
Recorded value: 195 °
